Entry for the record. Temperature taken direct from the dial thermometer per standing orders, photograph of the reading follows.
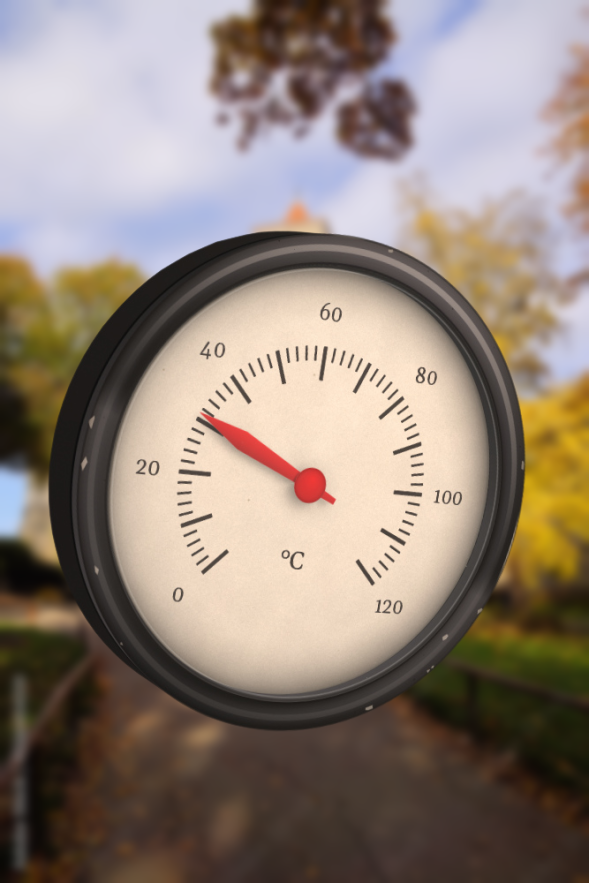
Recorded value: 31 °C
